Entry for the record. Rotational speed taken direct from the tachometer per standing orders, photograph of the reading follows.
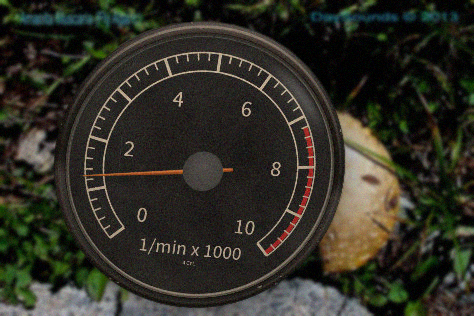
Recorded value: 1300 rpm
